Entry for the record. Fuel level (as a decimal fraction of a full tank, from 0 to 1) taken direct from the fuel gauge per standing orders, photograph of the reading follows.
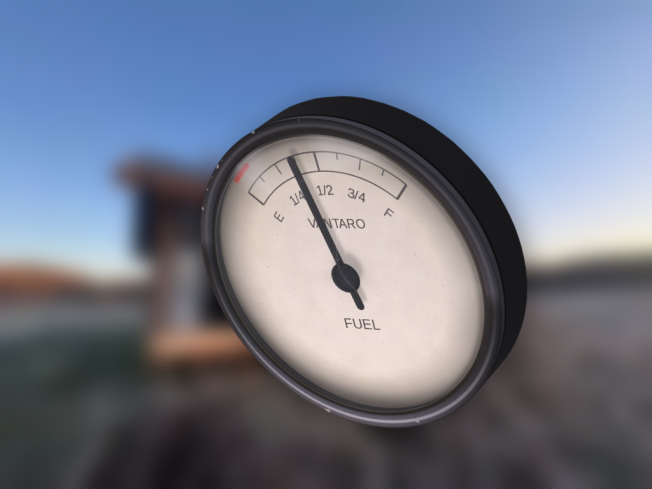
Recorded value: 0.375
